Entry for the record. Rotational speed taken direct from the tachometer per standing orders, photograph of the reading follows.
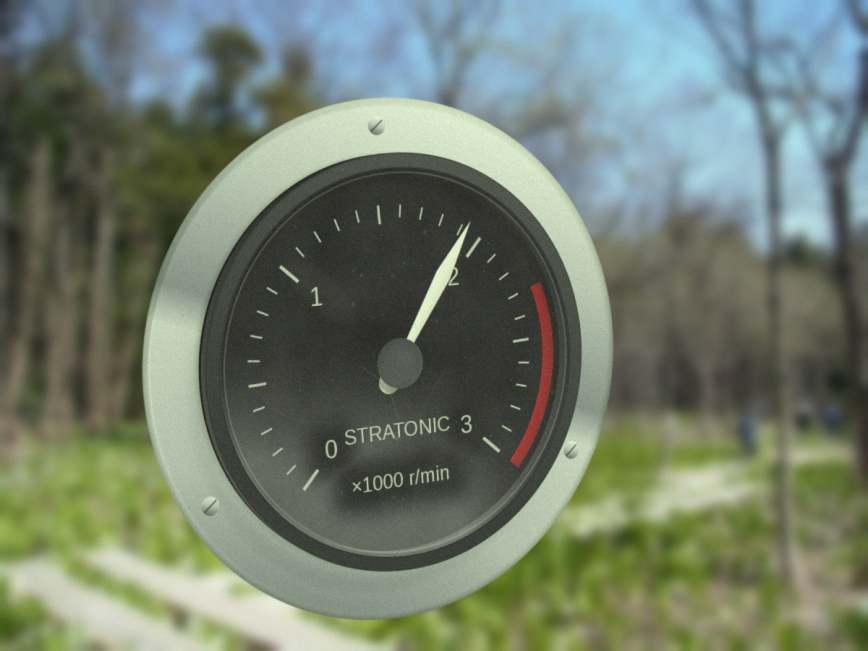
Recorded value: 1900 rpm
